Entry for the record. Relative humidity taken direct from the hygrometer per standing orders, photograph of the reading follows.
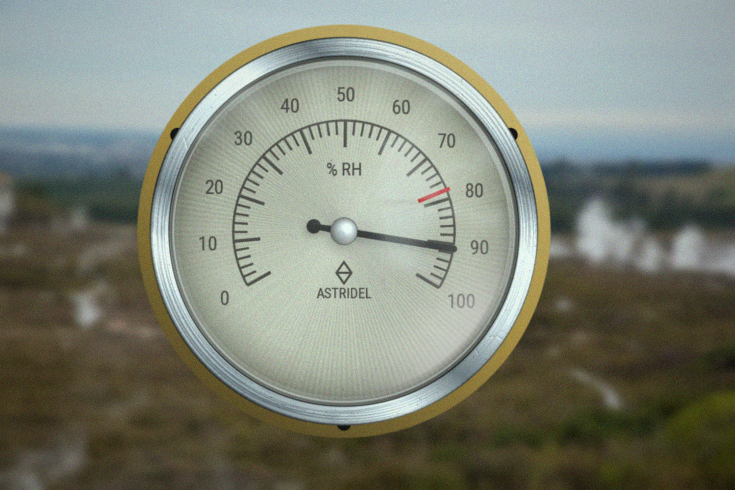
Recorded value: 91 %
